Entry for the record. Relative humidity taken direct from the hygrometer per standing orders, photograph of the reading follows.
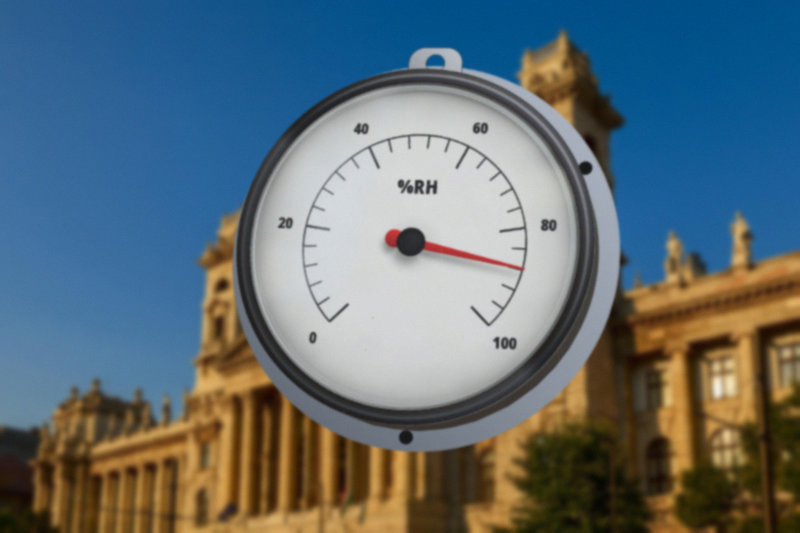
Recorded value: 88 %
